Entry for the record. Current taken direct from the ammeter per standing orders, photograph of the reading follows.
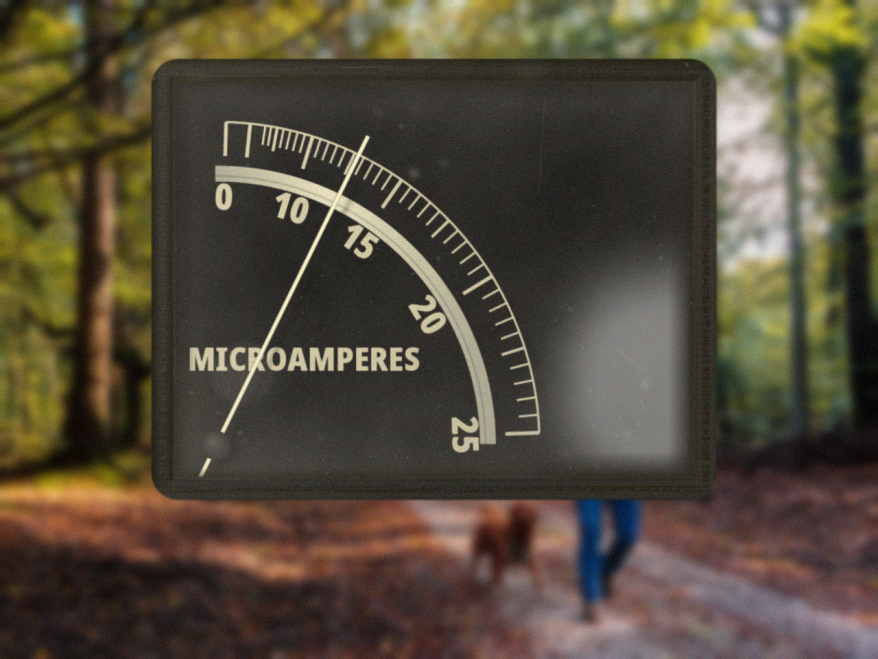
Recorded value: 12.75 µA
